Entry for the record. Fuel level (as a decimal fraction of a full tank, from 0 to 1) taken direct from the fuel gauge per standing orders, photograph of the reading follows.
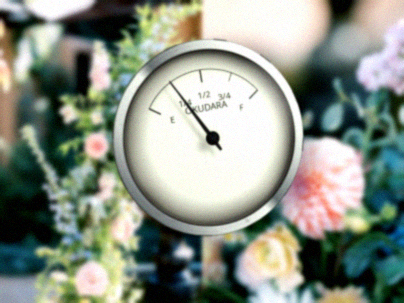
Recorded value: 0.25
